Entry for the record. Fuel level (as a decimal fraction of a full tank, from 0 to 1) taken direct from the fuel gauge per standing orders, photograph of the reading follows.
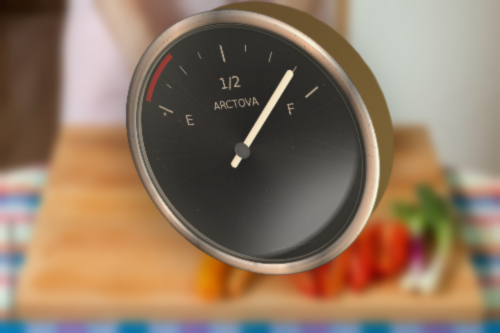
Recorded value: 0.875
